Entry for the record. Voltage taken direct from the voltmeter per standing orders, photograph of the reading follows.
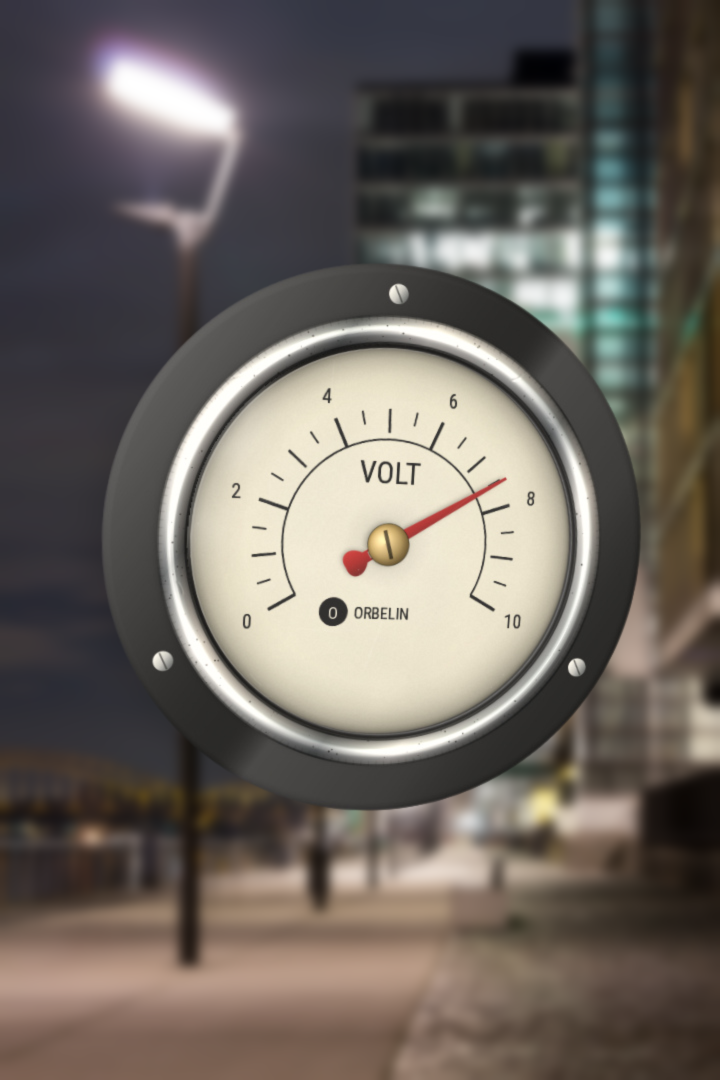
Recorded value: 7.5 V
